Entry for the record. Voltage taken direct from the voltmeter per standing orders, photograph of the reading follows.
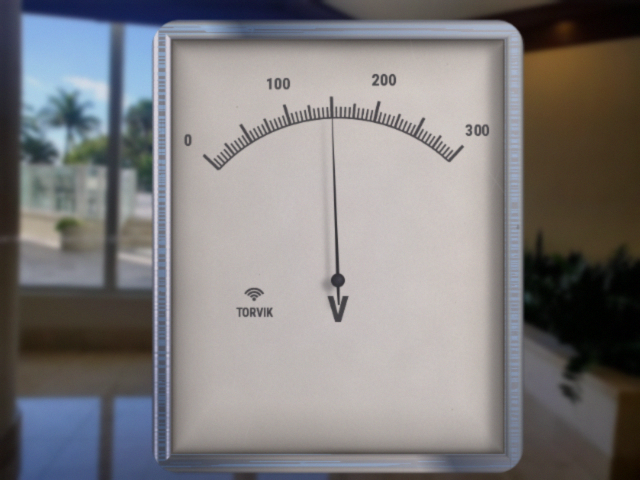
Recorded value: 150 V
